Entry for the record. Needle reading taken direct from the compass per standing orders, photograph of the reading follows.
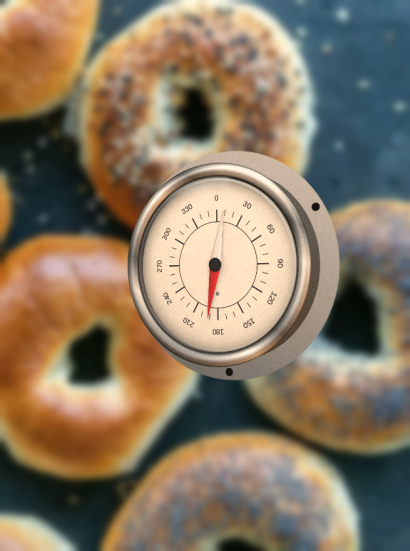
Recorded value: 190 °
